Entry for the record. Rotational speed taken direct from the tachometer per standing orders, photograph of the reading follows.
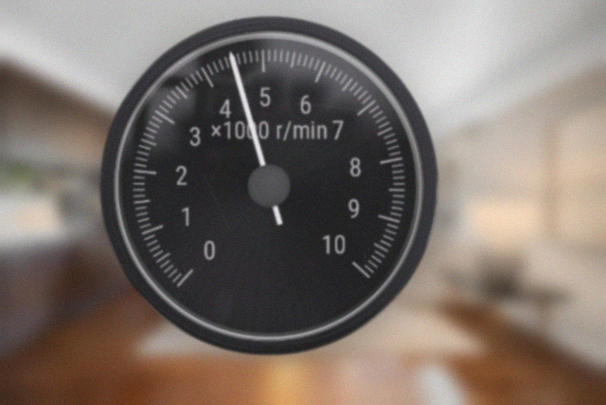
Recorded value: 4500 rpm
